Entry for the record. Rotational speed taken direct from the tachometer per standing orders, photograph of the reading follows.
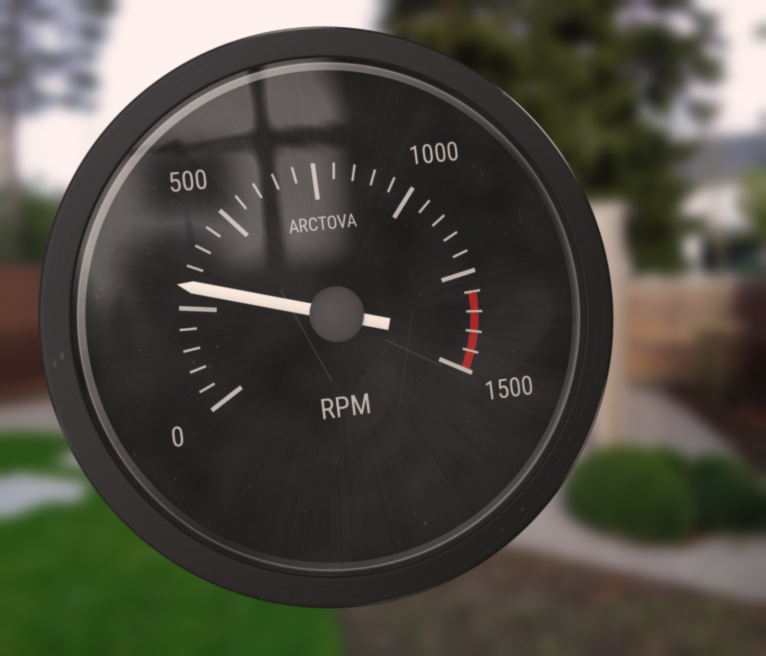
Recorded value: 300 rpm
